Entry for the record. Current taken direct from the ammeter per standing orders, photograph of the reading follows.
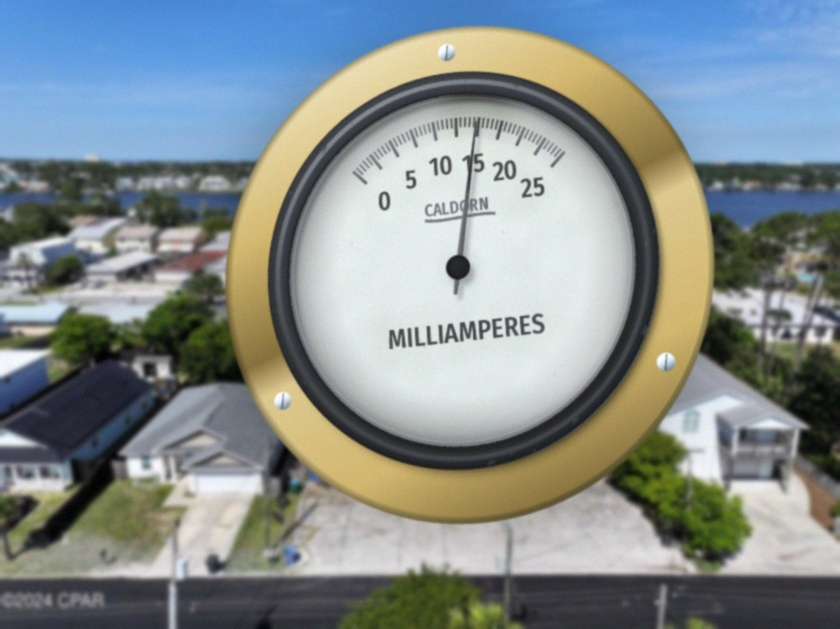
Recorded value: 15 mA
